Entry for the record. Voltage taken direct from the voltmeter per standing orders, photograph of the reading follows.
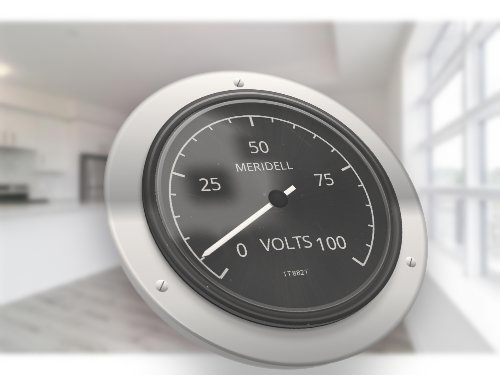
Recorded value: 5 V
